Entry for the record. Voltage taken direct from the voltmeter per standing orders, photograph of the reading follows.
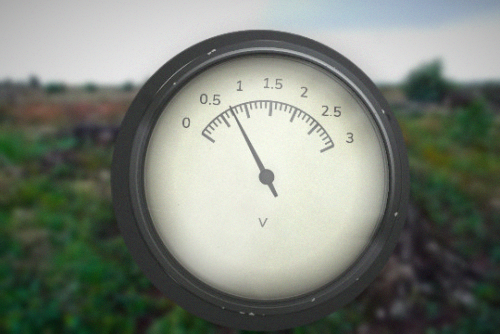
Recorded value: 0.7 V
